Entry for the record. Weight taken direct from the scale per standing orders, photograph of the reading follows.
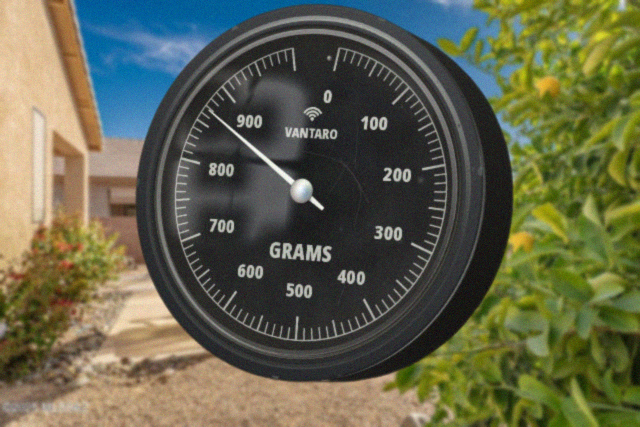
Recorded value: 870 g
